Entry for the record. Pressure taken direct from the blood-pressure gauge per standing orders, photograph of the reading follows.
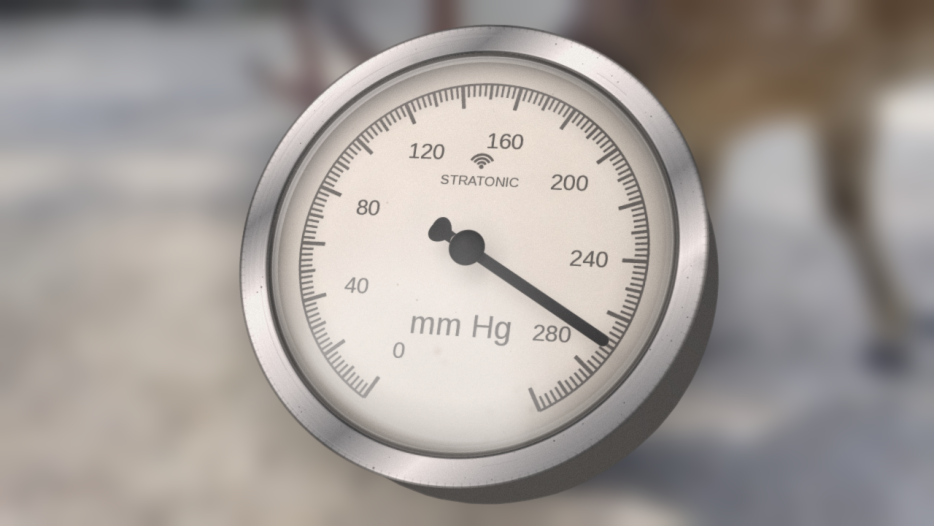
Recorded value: 270 mmHg
